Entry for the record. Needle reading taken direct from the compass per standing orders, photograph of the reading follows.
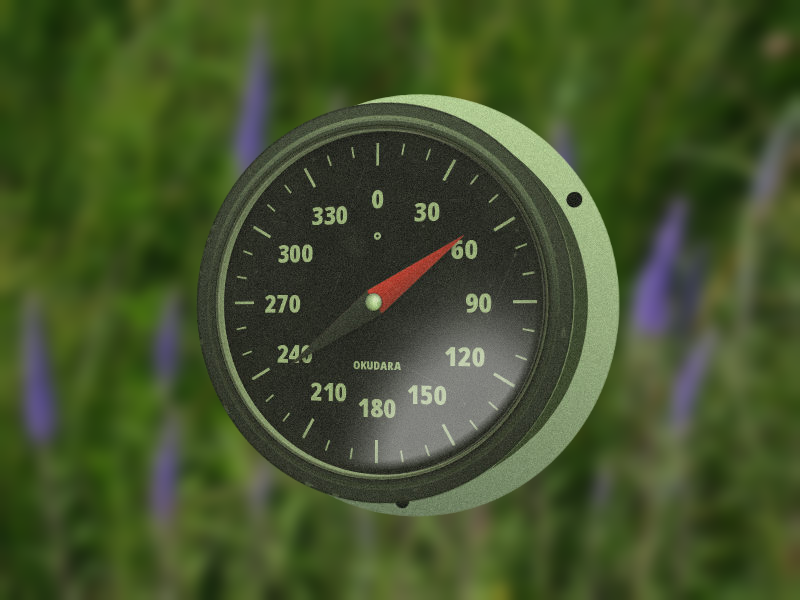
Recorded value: 55 °
